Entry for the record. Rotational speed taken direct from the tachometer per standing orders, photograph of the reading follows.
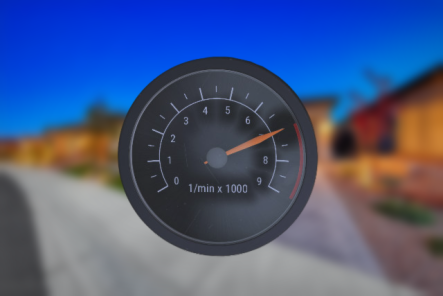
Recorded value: 7000 rpm
